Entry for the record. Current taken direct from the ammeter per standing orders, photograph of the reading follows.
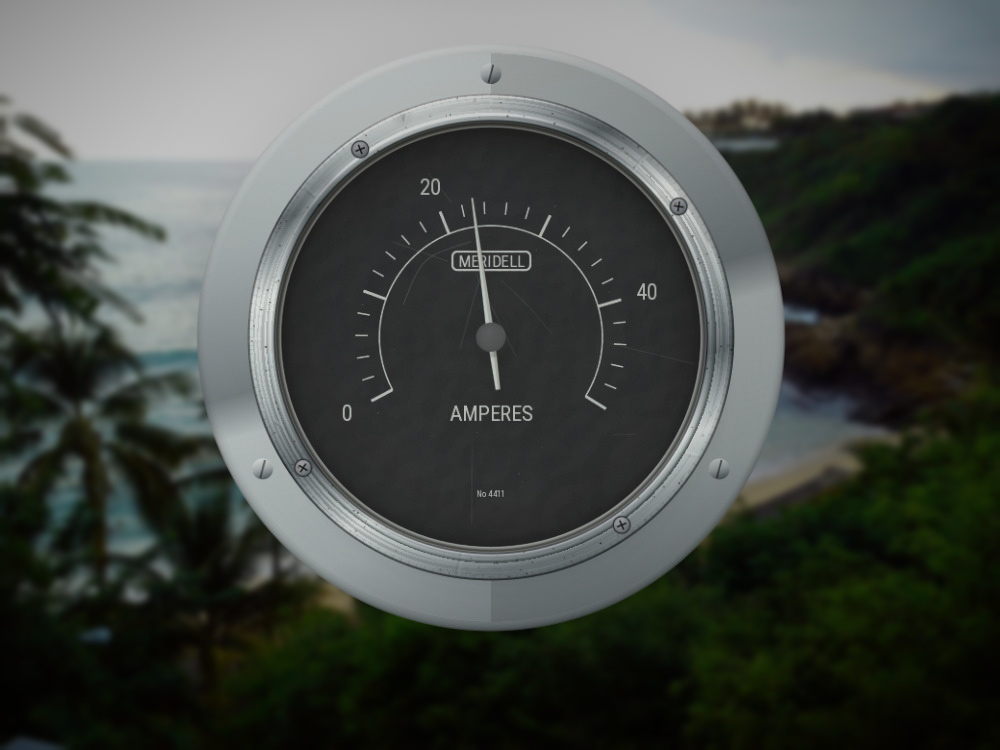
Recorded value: 23 A
